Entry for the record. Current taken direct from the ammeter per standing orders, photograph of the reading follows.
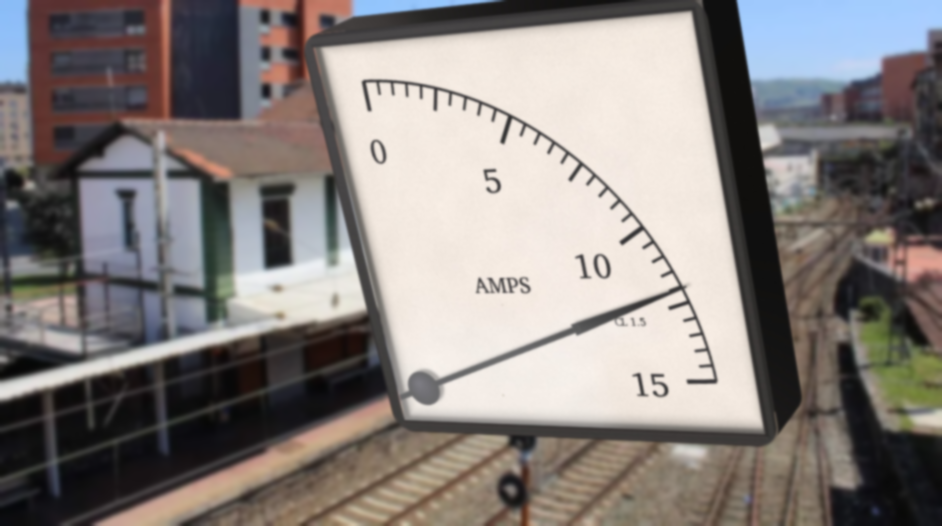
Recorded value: 12 A
